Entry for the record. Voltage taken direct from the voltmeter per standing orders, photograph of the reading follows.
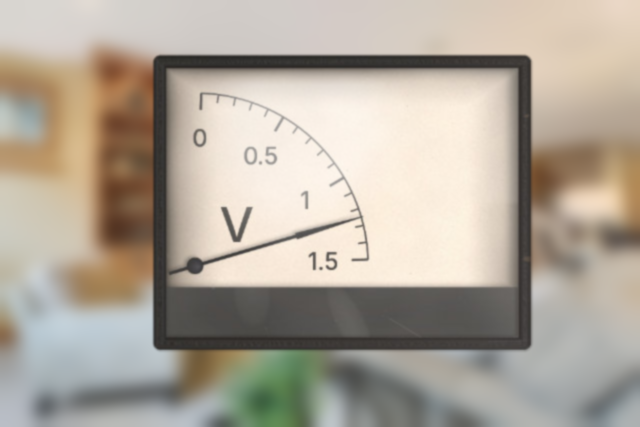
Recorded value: 1.25 V
